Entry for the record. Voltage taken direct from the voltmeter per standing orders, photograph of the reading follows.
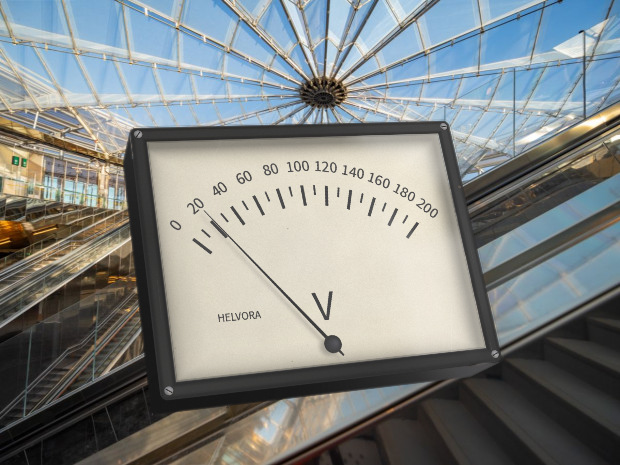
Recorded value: 20 V
